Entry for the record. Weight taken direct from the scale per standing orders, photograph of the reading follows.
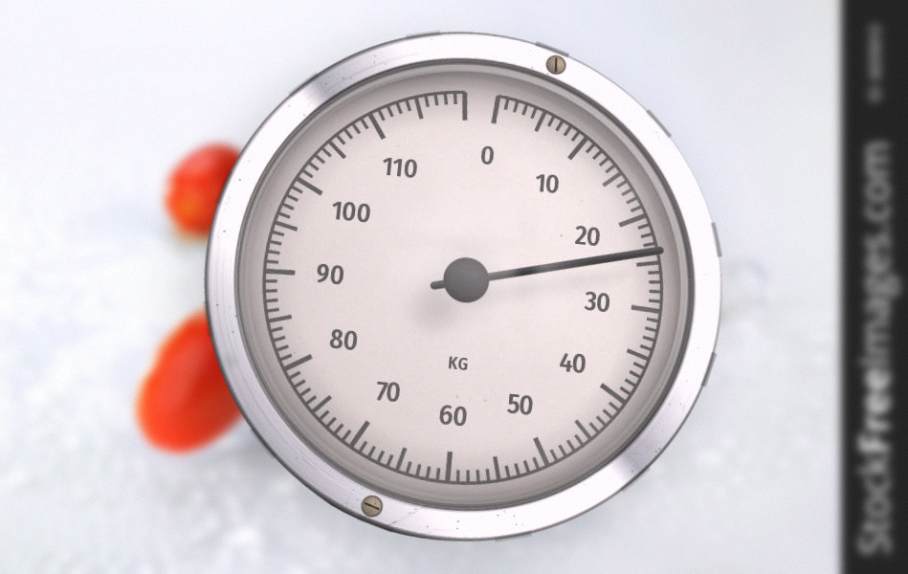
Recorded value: 24 kg
